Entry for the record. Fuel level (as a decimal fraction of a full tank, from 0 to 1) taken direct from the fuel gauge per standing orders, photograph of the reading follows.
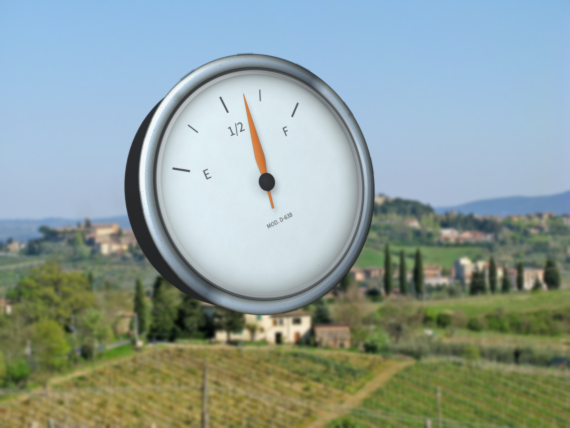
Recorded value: 0.625
